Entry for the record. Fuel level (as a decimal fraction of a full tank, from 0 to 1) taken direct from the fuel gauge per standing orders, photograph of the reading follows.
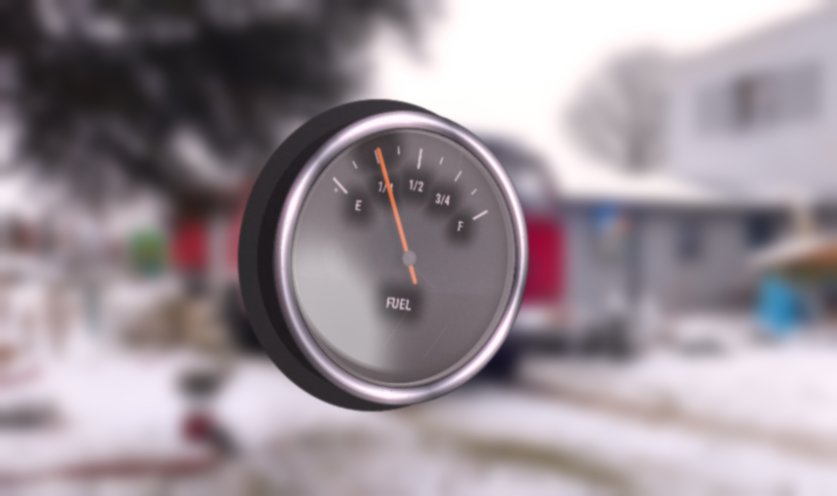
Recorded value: 0.25
